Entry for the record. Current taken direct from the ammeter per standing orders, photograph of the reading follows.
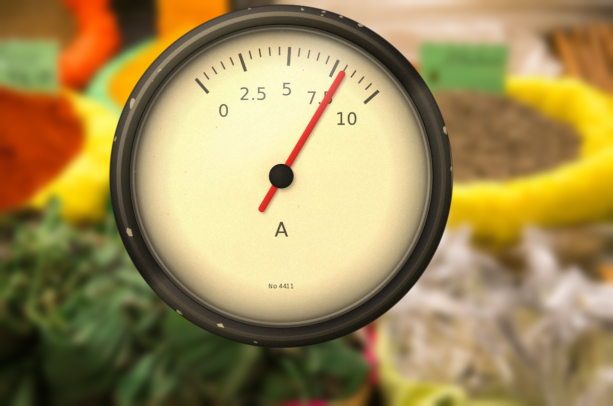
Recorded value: 8 A
